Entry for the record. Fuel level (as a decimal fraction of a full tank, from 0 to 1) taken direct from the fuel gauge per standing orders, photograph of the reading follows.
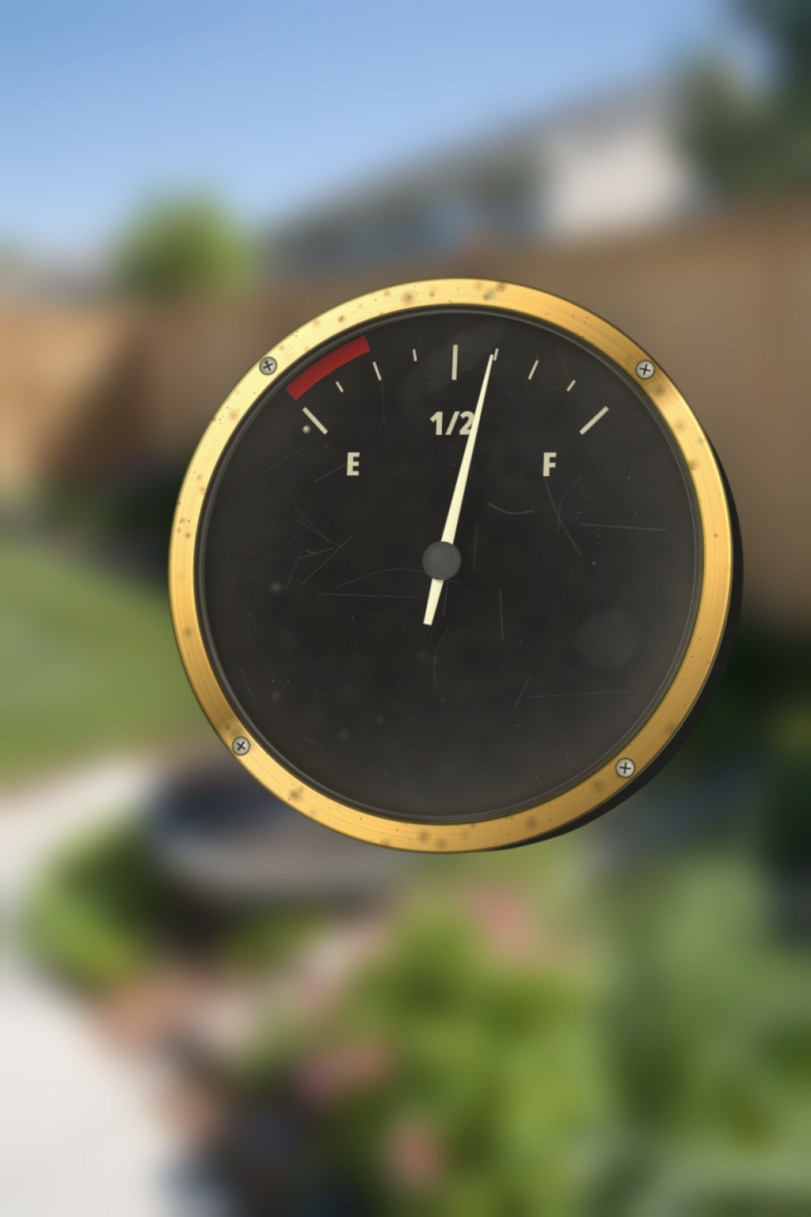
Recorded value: 0.625
